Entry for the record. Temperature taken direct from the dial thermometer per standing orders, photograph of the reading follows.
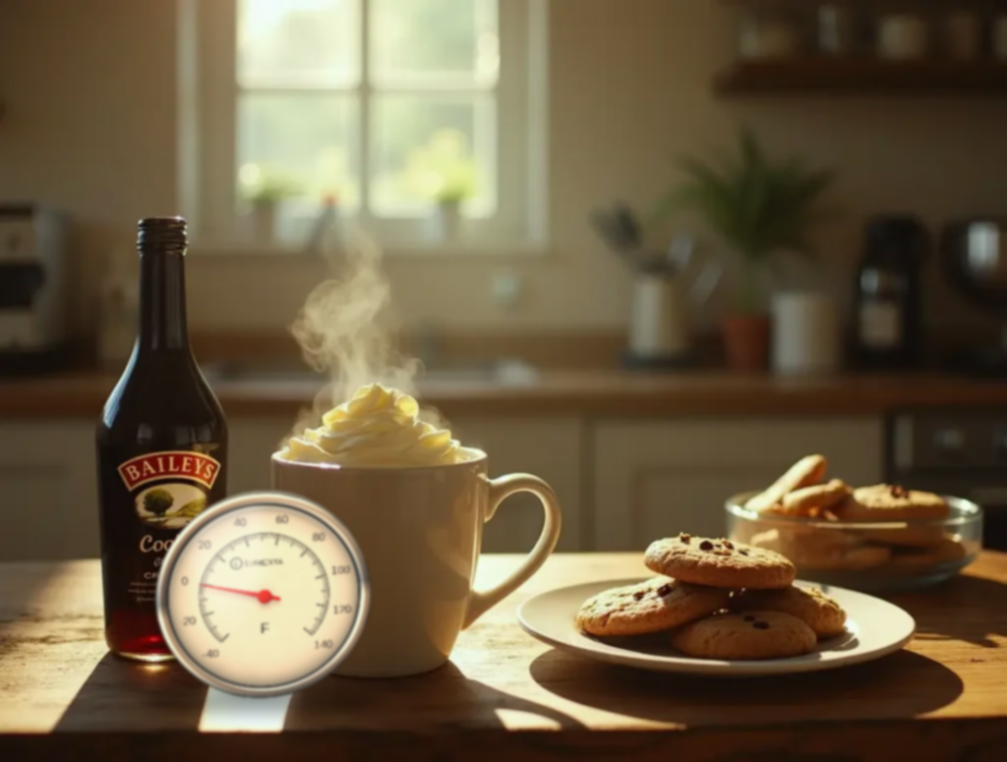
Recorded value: 0 °F
